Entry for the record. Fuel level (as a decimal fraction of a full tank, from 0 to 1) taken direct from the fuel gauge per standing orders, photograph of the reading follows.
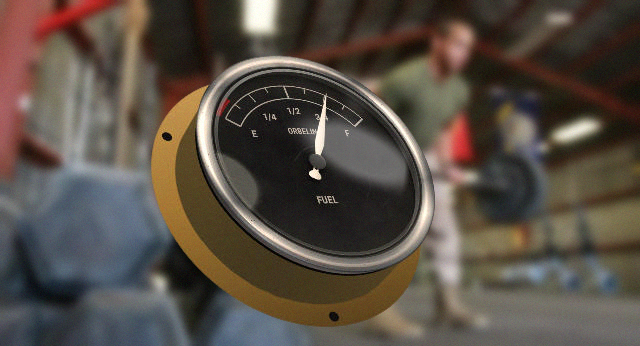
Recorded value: 0.75
